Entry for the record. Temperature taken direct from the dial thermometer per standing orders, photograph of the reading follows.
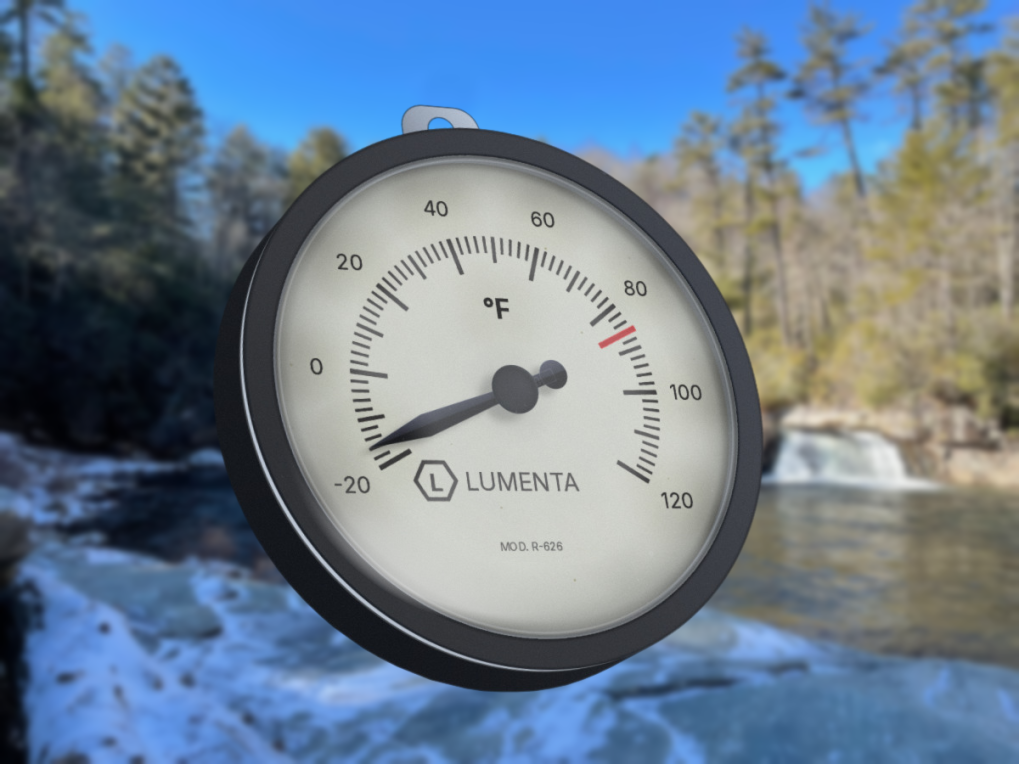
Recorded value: -16 °F
